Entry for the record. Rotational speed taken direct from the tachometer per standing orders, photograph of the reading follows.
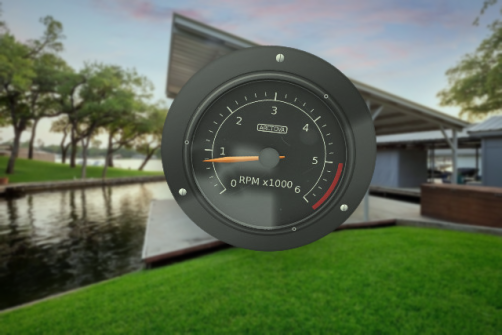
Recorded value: 800 rpm
